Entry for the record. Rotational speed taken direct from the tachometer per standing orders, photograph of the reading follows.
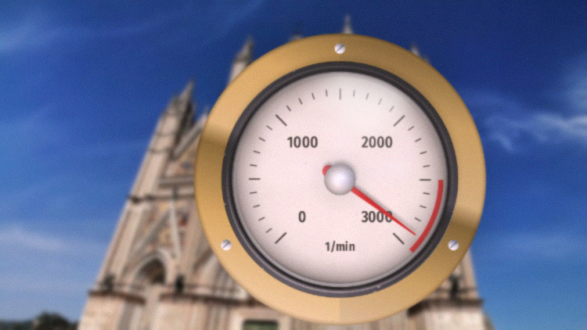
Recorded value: 2900 rpm
